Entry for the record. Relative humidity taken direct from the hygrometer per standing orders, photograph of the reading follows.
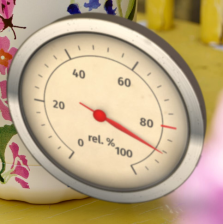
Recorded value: 88 %
